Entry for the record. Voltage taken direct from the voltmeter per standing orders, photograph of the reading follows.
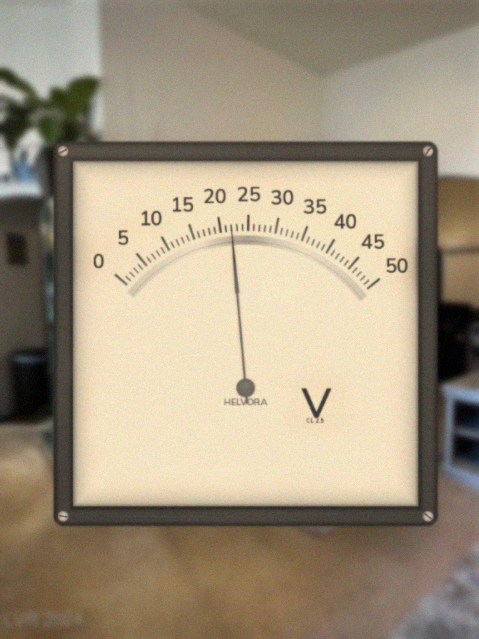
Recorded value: 22 V
